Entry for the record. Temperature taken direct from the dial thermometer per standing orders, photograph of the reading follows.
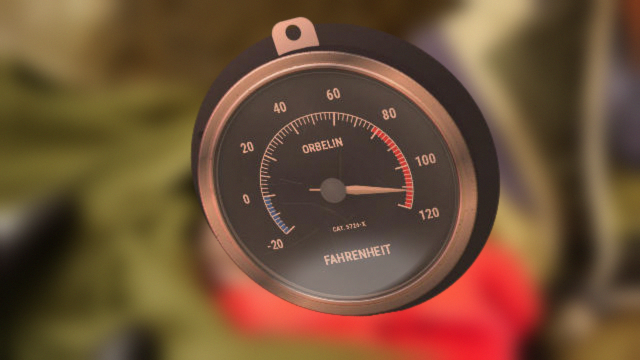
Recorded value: 110 °F
